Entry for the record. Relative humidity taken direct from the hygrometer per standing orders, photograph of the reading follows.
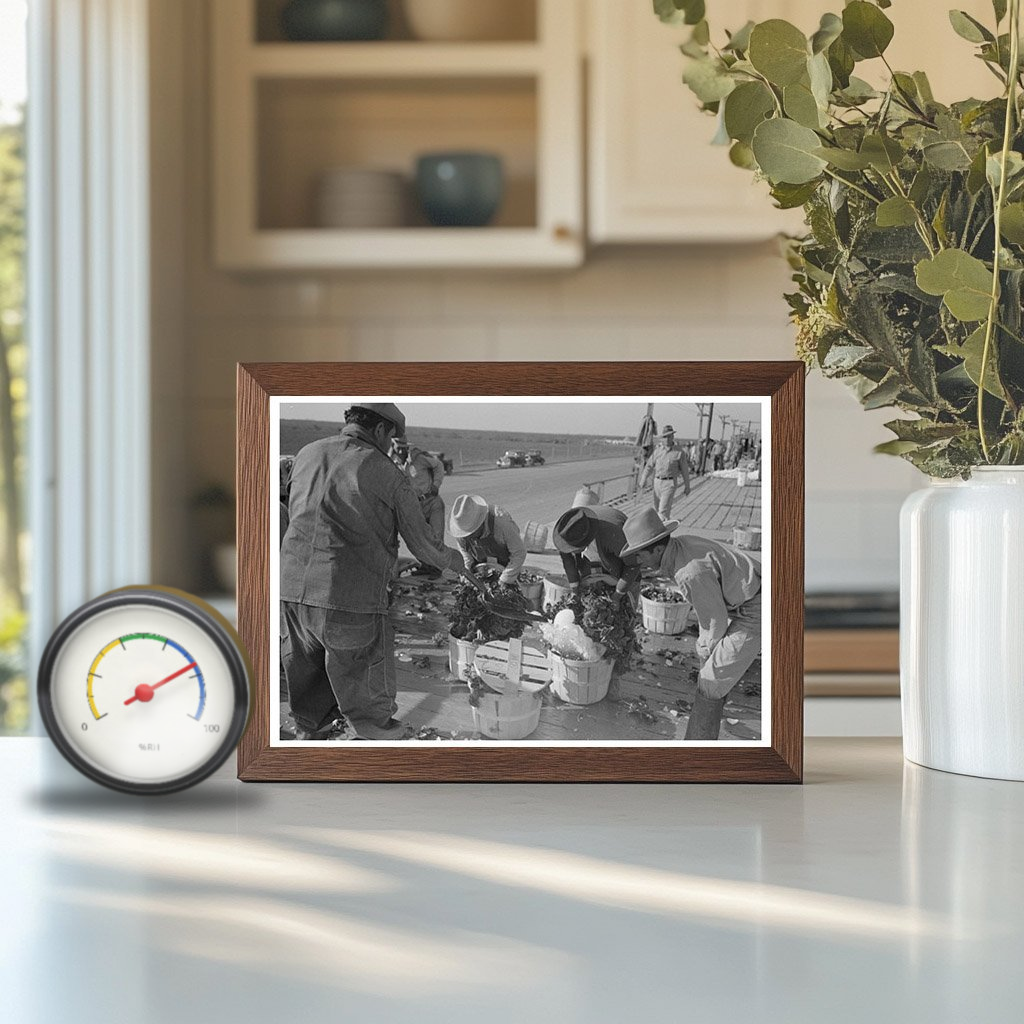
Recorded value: 75 %
